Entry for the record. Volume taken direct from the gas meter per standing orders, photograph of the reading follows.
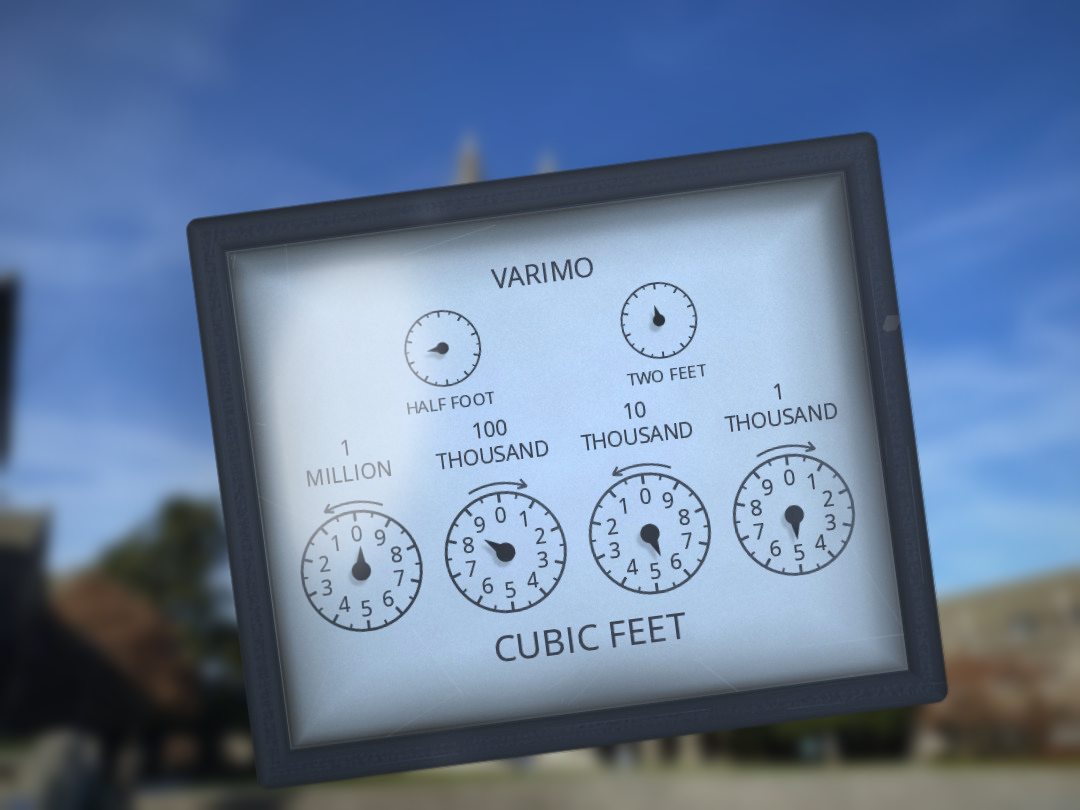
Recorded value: 985500 ft³
